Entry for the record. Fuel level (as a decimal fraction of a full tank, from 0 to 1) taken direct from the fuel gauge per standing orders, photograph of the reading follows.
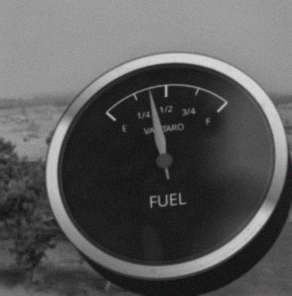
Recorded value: 0.375
